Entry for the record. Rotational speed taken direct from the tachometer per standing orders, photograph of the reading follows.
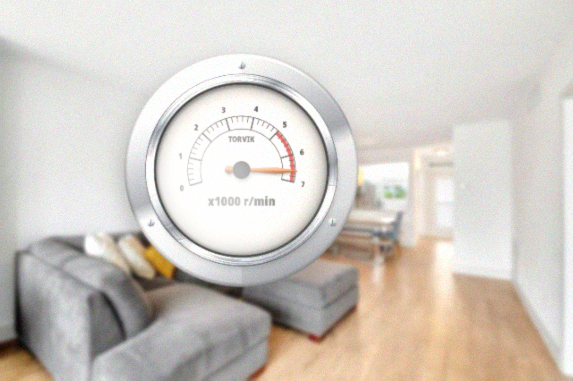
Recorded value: 6600 rpm
